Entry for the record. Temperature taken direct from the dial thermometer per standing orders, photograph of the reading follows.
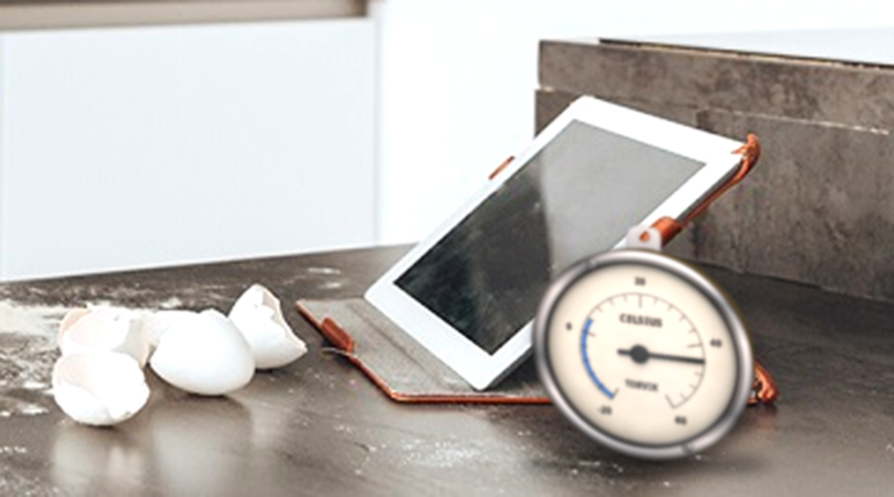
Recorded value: 44 °C
